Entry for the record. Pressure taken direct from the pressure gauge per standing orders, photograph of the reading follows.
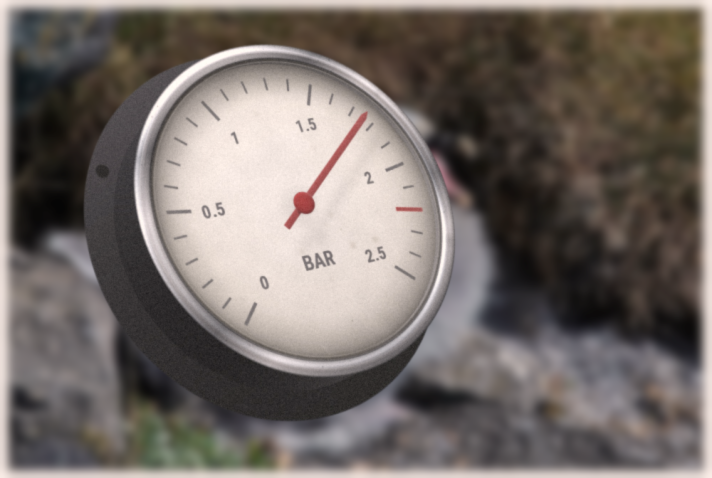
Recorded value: 1.75 bar
